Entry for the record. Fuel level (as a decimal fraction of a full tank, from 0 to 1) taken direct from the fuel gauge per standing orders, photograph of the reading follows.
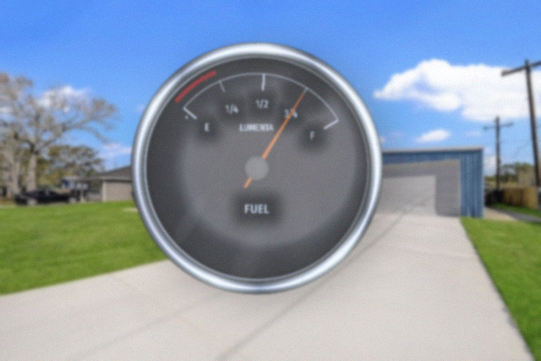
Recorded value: 0.75
